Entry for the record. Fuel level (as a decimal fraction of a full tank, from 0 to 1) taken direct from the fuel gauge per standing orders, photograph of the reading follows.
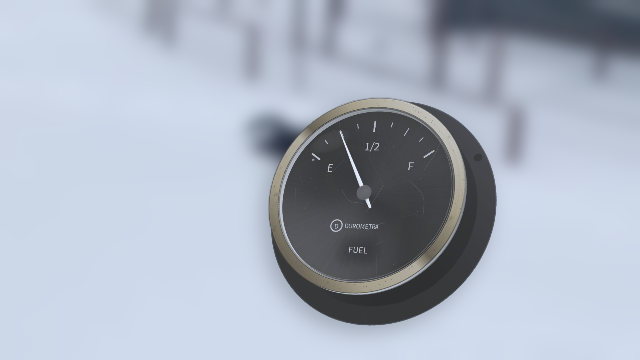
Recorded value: 0.25
